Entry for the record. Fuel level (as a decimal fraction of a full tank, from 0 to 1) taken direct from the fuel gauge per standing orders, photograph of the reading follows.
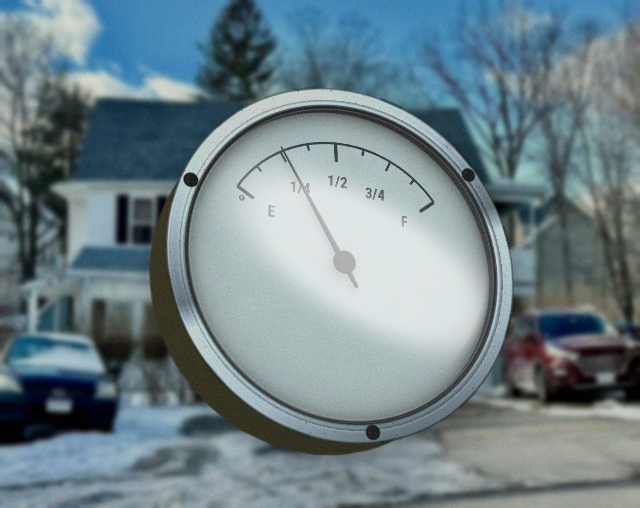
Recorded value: 0.25
